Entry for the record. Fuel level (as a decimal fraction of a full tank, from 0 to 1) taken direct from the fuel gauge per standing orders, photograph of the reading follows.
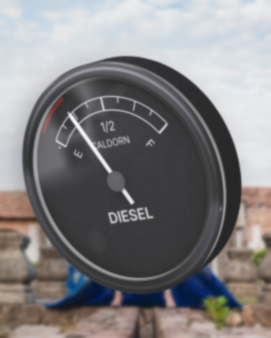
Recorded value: 0.25
